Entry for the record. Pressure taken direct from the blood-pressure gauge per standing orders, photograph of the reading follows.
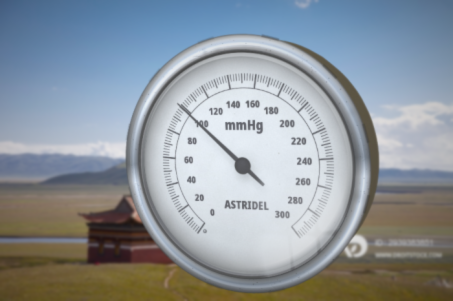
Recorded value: 100 mmHg
